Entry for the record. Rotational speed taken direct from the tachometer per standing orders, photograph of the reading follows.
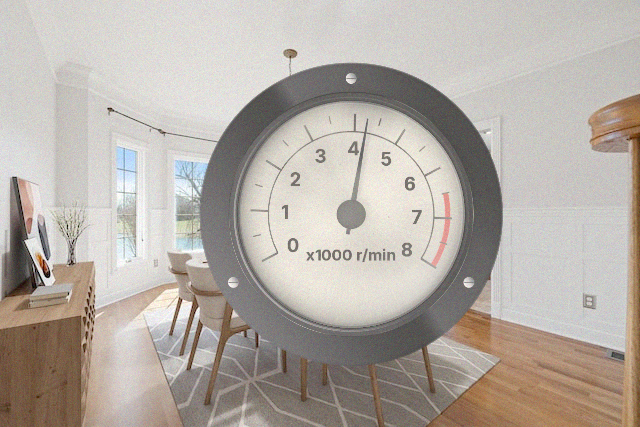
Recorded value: 4250 rpm
